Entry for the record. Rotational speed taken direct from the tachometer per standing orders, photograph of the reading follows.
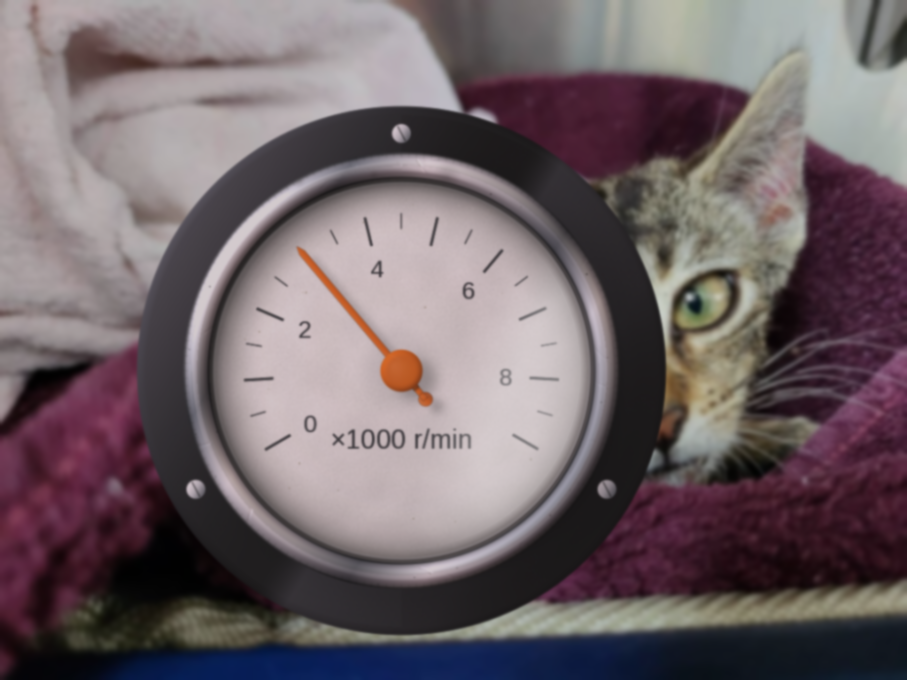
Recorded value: 3000 rpm
